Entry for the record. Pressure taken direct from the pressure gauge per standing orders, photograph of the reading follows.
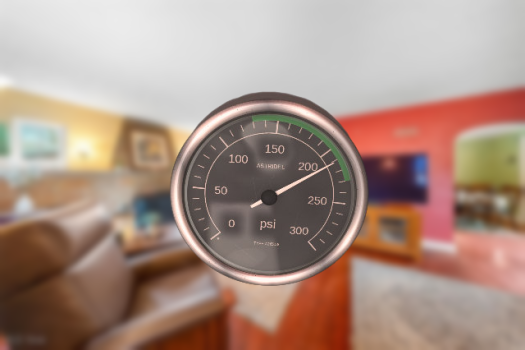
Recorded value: 210 psi
